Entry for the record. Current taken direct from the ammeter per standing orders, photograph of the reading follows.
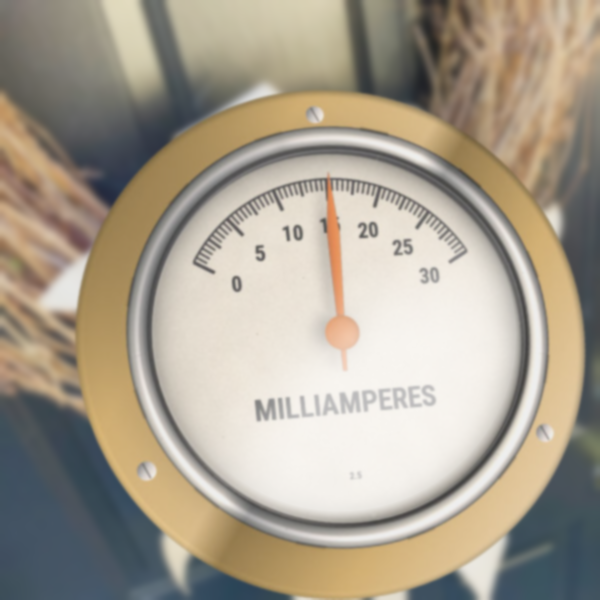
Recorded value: 15 mA
